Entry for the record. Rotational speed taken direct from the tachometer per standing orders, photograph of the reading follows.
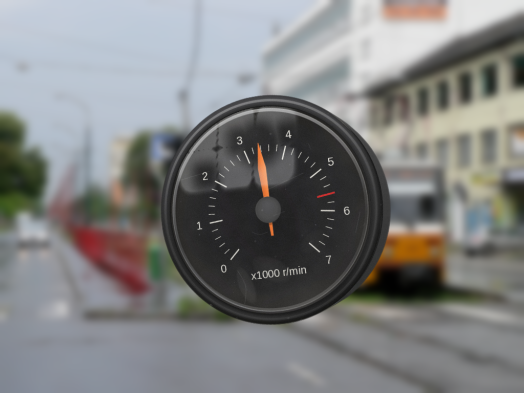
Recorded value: 3400 rpm
